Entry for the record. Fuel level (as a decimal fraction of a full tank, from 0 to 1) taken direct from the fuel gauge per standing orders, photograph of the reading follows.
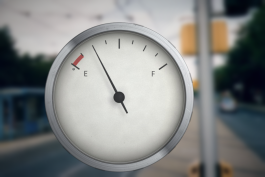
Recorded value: 0.25
